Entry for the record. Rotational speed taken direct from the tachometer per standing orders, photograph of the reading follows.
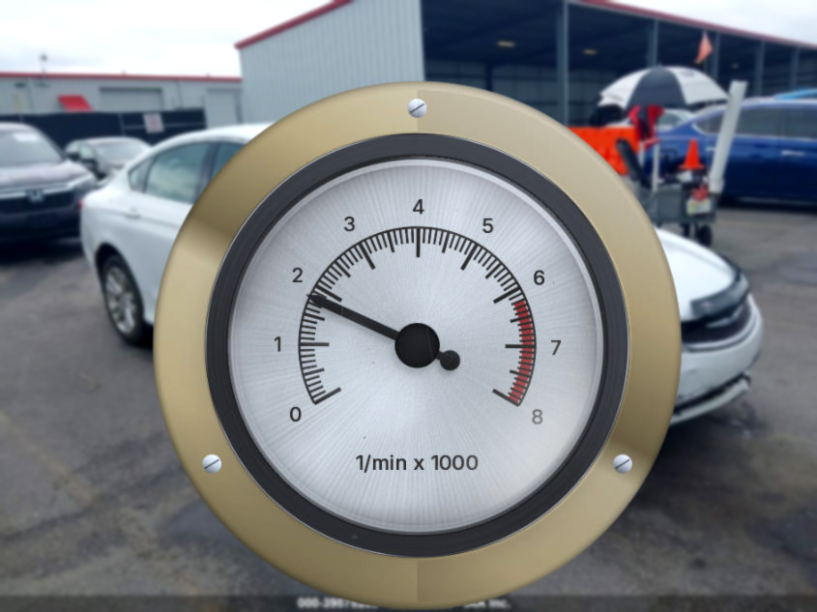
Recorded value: 1800 rpm
